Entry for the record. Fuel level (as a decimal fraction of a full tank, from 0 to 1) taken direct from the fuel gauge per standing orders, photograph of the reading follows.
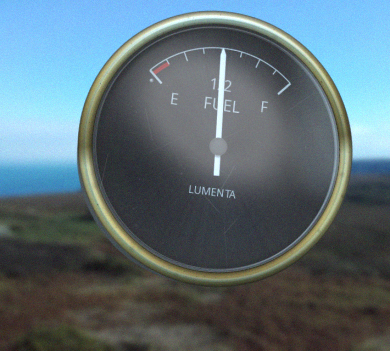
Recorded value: 0.5
